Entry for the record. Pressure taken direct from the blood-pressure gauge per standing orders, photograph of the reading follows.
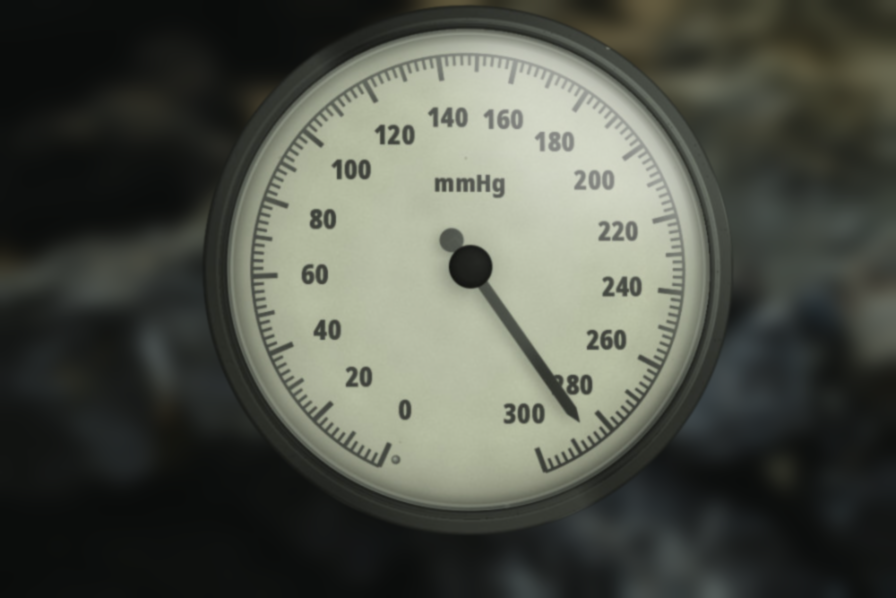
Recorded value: 286 mmHg
